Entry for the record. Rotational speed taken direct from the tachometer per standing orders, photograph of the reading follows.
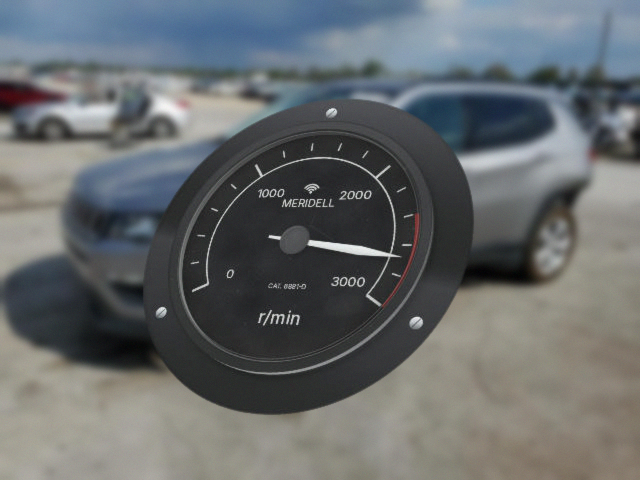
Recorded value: 2700 rpm
